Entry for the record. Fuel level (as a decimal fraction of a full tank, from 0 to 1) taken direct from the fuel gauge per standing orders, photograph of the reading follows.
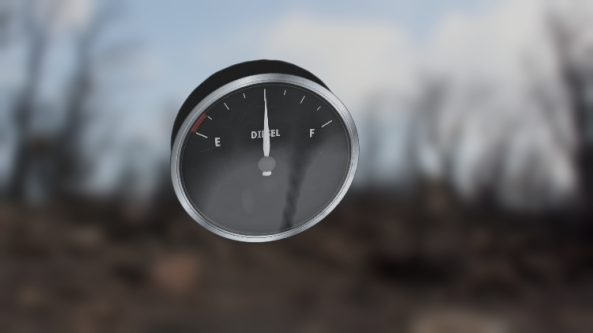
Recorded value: 0.5
